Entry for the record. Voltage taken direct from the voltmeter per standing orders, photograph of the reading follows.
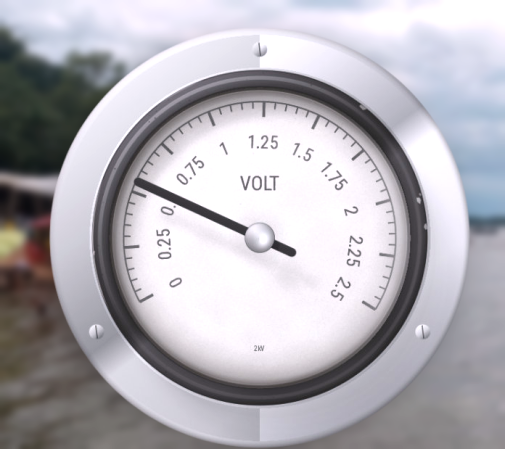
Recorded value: 0.55 V
